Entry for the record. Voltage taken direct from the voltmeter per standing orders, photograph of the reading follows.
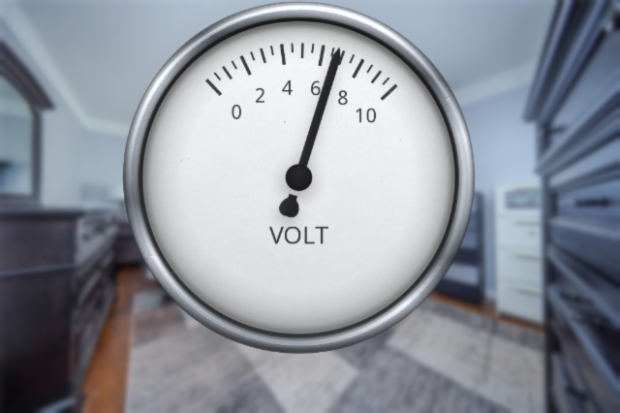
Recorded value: 6.75 V
